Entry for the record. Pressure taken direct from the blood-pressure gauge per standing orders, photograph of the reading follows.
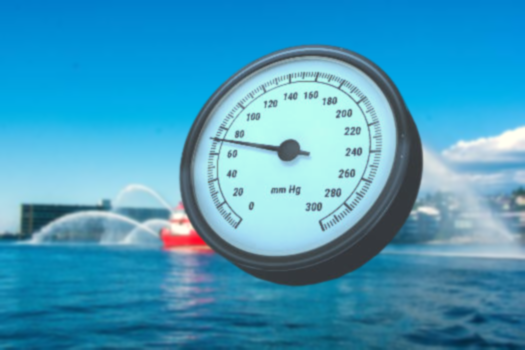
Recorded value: 70 mmHg
